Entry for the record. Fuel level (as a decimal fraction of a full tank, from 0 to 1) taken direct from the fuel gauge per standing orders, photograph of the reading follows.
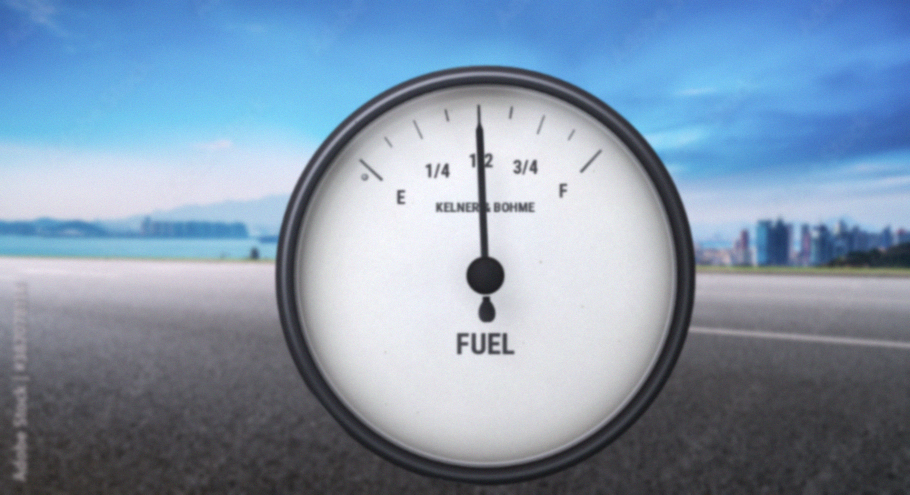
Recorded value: 0.5
